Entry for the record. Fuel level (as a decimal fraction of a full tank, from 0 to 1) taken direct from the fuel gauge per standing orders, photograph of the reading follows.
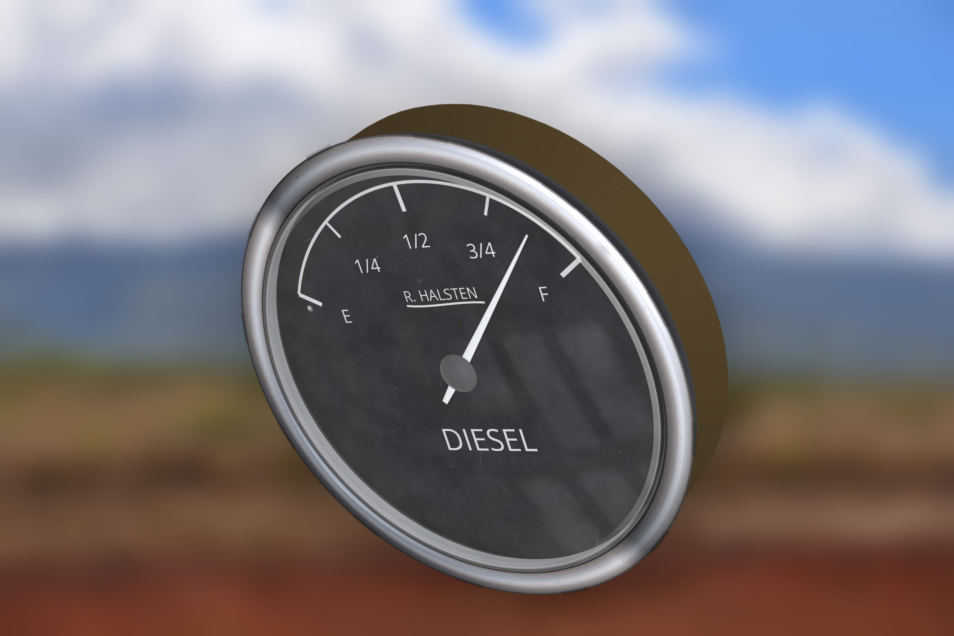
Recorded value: 0.875
